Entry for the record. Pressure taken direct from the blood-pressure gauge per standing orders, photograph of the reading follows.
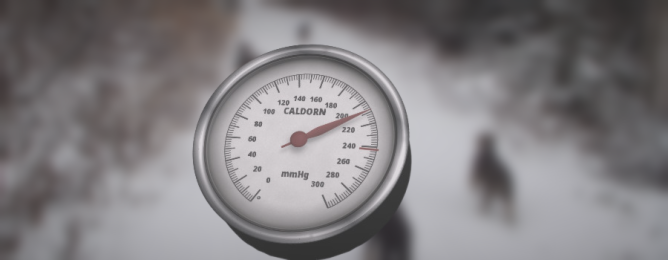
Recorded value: 210 mmHg
